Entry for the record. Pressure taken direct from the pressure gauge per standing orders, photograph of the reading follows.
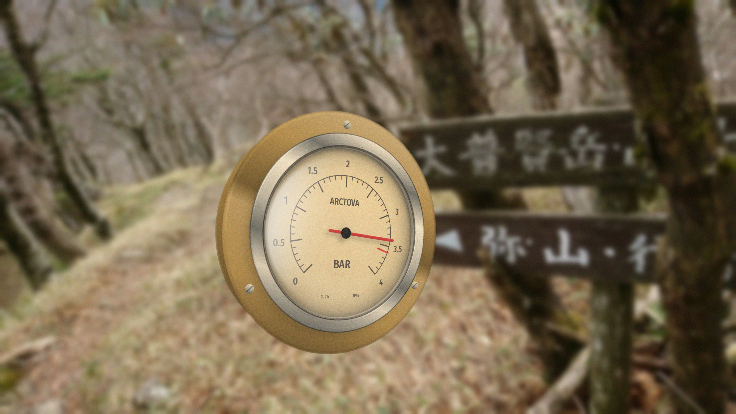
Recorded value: 3.4 bar
